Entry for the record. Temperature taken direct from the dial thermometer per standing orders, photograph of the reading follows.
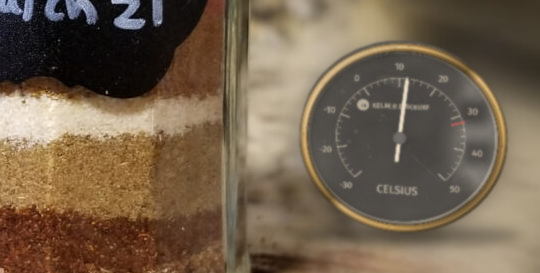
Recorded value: 12 °C
